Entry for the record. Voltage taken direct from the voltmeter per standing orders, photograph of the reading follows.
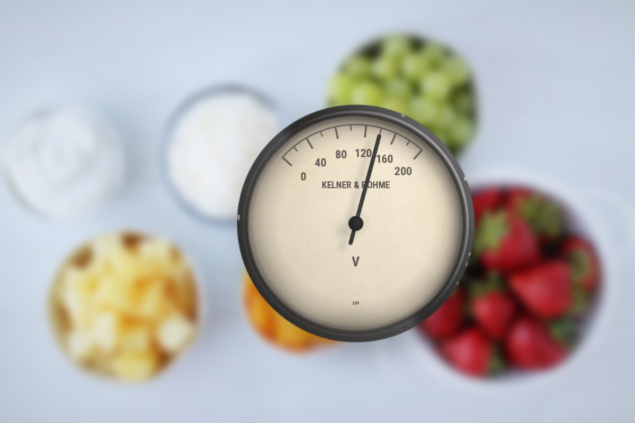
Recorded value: 140 V
